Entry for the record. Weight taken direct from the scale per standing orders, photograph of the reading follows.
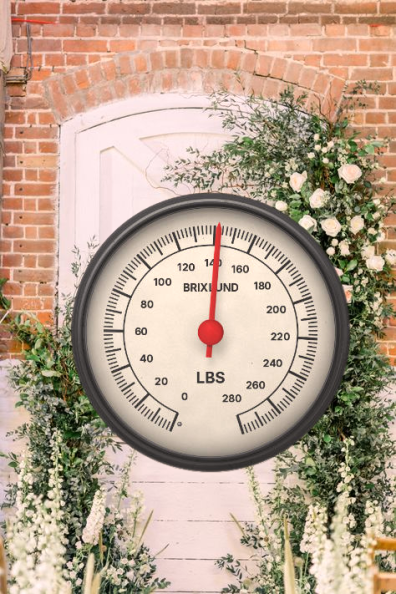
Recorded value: 142 lb
